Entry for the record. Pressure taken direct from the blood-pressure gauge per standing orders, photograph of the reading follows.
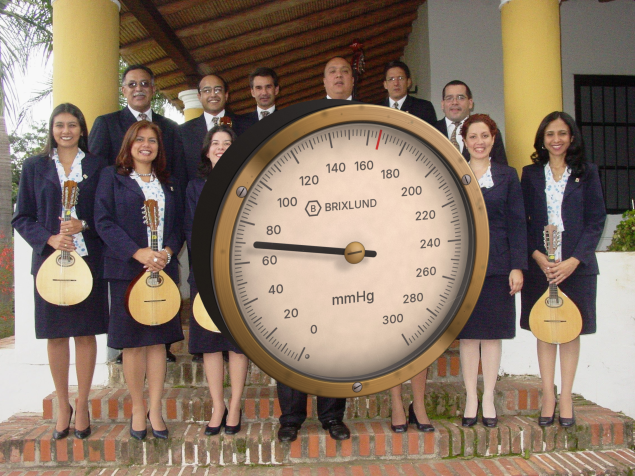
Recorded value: 70 mmHg
